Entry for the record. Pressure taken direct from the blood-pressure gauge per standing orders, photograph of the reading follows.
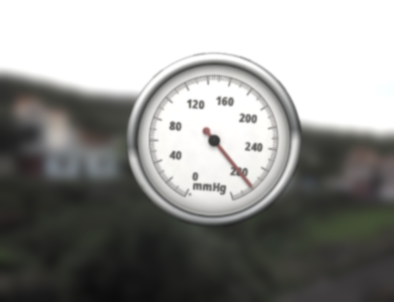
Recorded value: 280 mmHg
